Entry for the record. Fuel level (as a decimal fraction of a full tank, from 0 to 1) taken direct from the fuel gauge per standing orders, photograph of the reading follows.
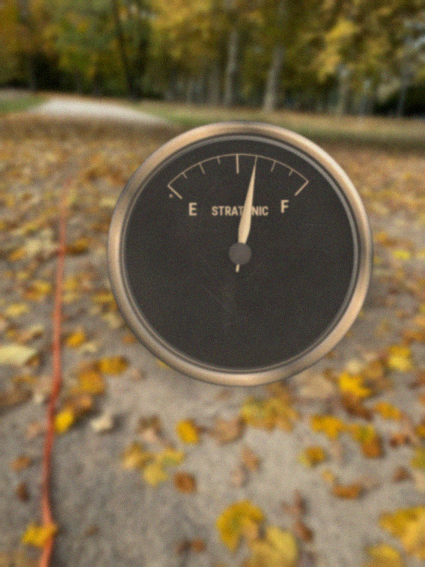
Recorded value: 0.625
